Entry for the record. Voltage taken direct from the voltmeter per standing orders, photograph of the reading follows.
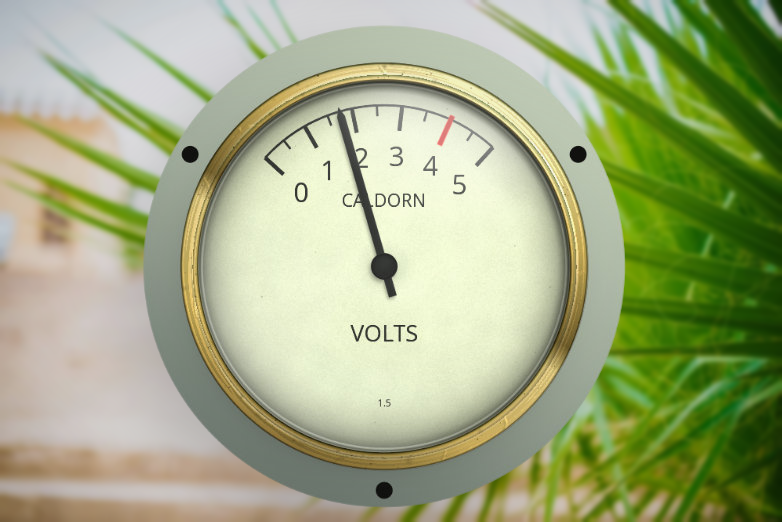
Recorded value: 1.75 V
